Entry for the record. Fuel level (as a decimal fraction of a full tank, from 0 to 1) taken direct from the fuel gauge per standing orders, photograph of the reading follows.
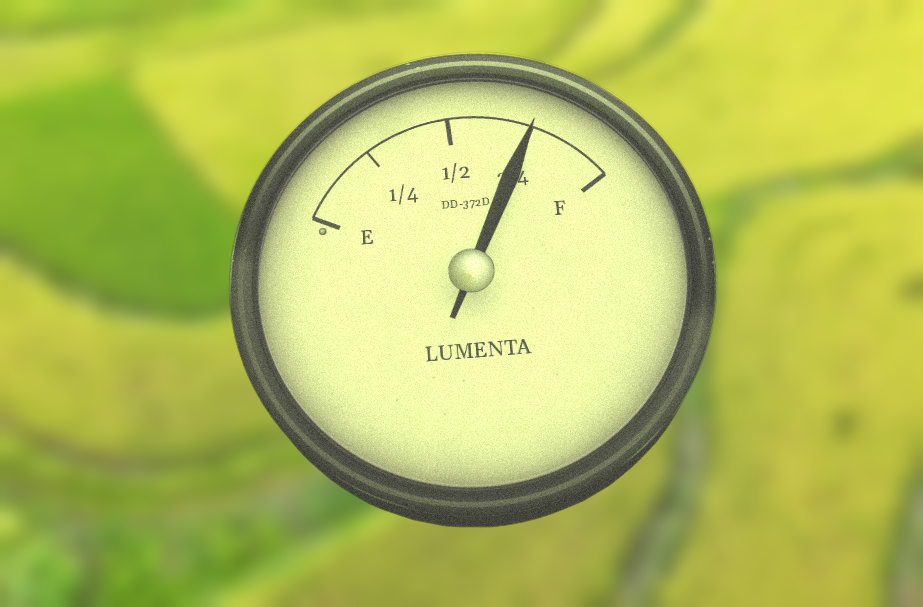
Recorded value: 0.75
